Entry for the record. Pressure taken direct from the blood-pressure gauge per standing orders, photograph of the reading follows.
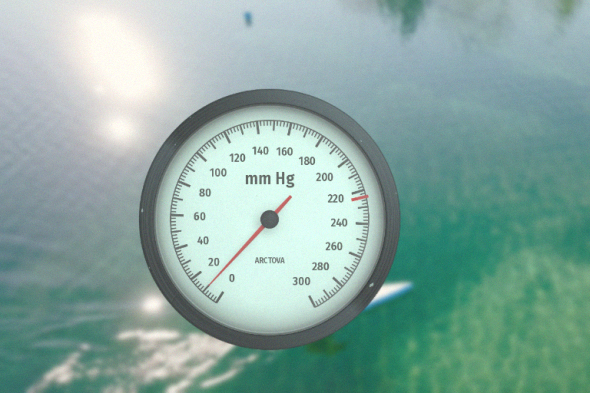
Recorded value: 10 mmHg
